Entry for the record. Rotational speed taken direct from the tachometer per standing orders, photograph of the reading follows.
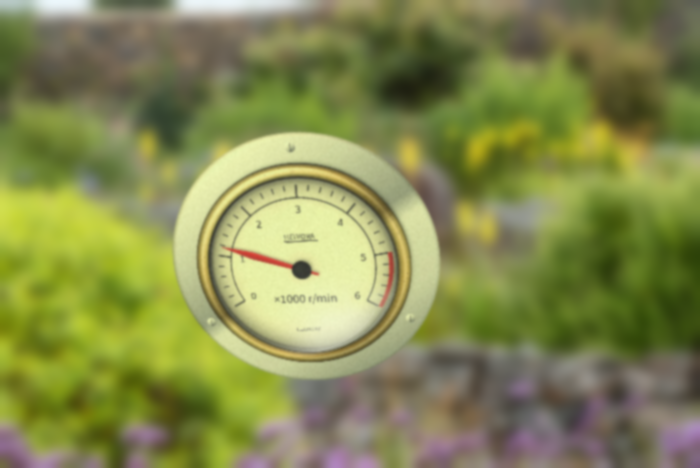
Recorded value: 1200 rpm
